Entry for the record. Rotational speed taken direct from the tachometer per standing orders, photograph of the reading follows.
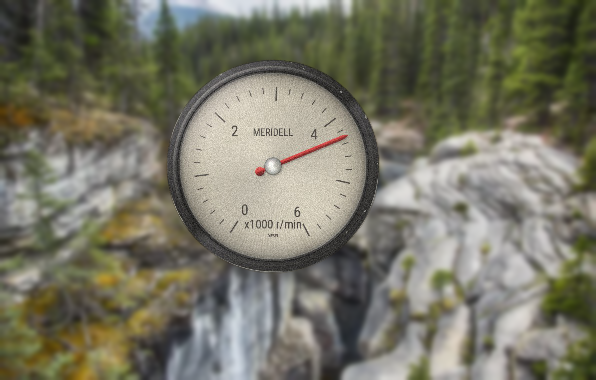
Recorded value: 4300 rpm
